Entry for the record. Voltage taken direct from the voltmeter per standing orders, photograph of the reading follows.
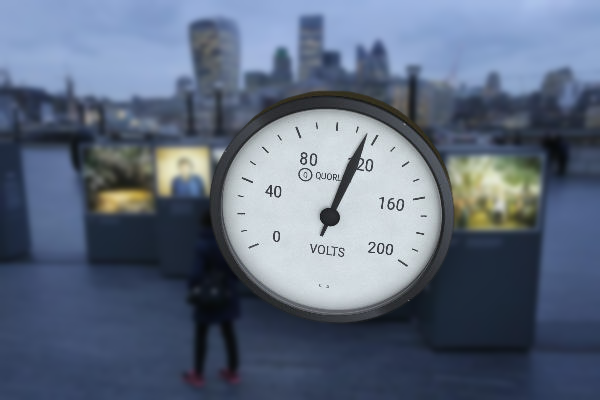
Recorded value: 115 V
